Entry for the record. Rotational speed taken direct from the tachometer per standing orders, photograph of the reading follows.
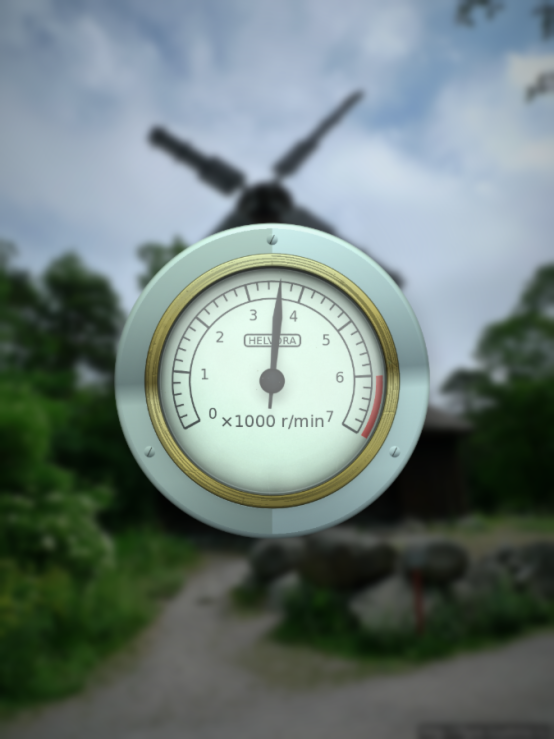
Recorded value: 3600 rpm
